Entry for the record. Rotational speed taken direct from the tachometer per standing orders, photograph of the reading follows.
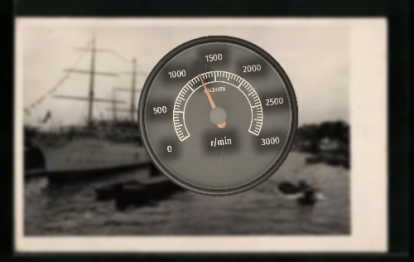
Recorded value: 1250 rpm
